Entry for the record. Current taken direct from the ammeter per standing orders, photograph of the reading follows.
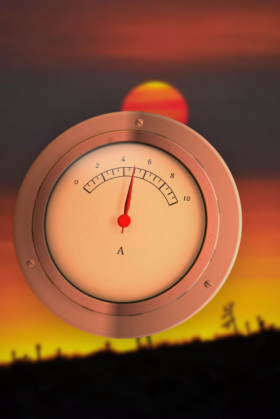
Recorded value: 5 A
